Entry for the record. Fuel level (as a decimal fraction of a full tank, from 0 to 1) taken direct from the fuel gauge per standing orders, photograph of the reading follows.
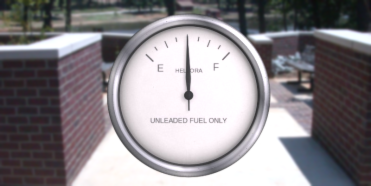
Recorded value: 0.5
